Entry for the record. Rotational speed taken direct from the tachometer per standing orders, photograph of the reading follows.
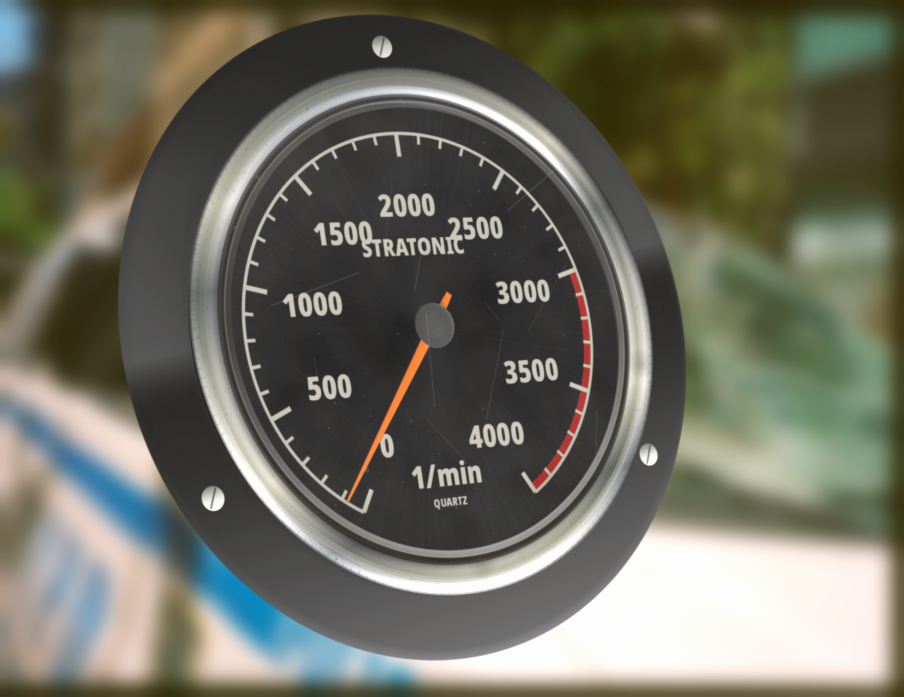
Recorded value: 100 rpm
